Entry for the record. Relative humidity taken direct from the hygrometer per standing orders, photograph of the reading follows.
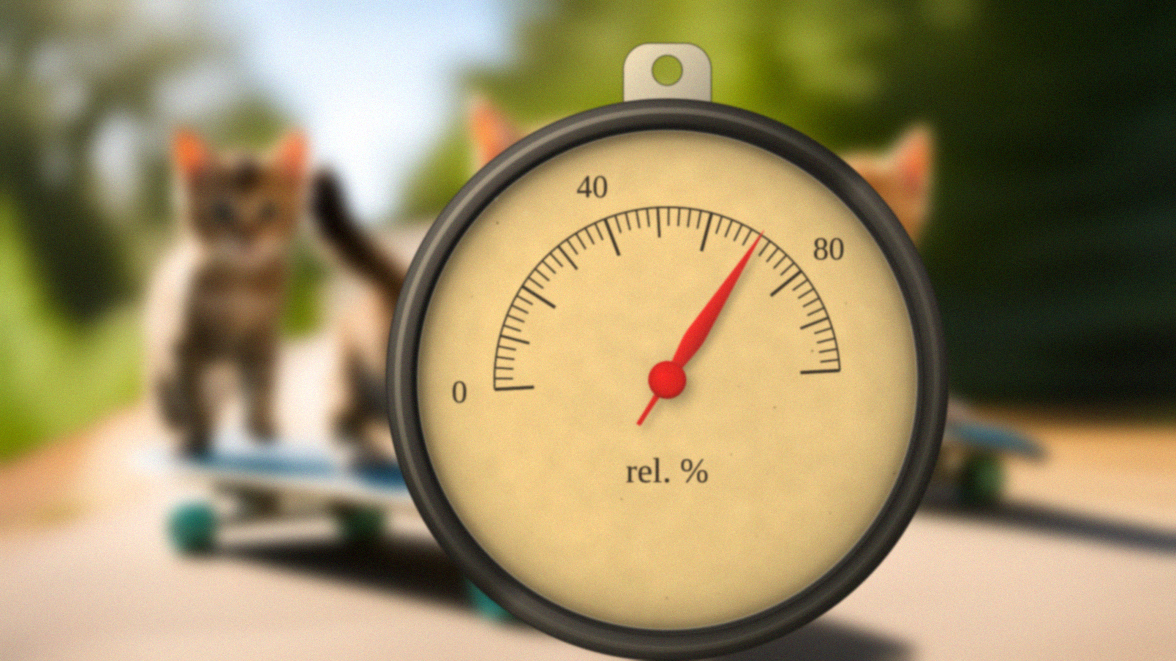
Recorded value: 70 %
